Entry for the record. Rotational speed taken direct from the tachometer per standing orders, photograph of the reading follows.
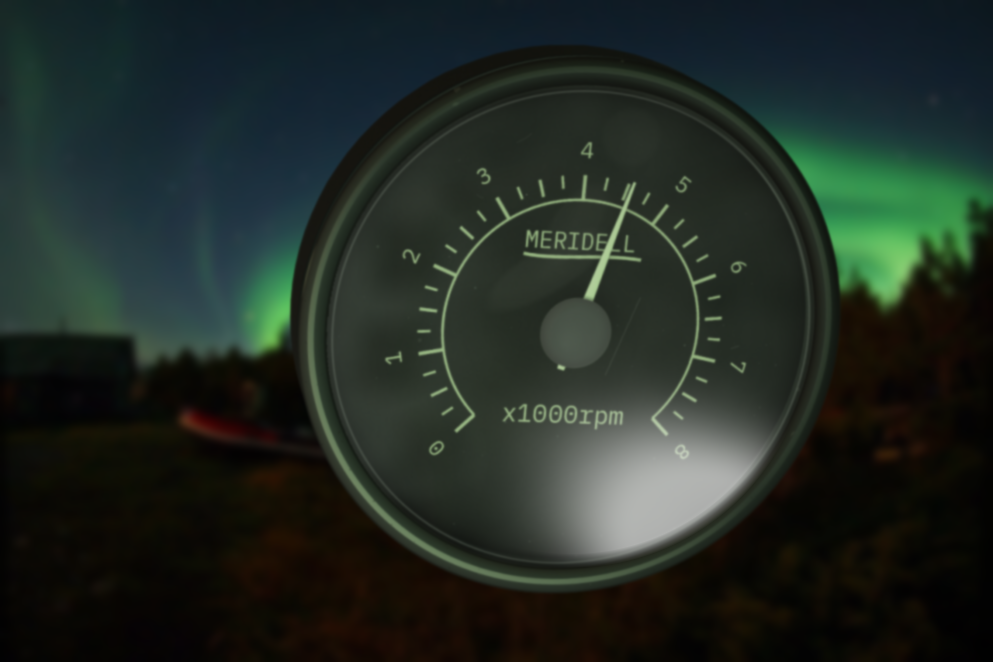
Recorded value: 4500 rpm
